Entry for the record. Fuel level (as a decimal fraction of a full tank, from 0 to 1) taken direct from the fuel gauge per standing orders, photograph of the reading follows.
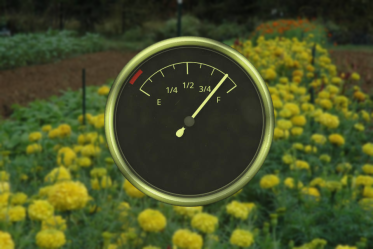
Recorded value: 0.875
